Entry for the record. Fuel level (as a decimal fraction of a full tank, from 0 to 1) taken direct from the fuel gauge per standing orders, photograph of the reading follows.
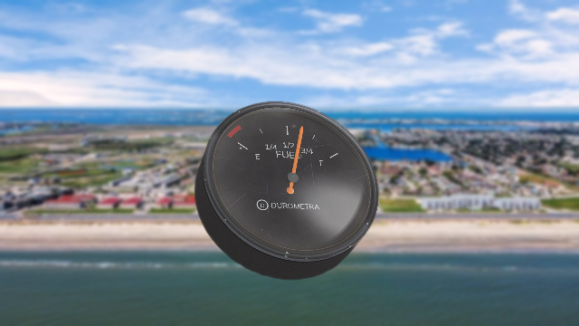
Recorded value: 0.625
